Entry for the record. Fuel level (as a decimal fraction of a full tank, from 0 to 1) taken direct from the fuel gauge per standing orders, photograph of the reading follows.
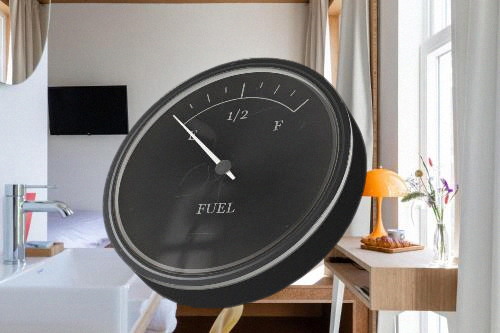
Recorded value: 0
